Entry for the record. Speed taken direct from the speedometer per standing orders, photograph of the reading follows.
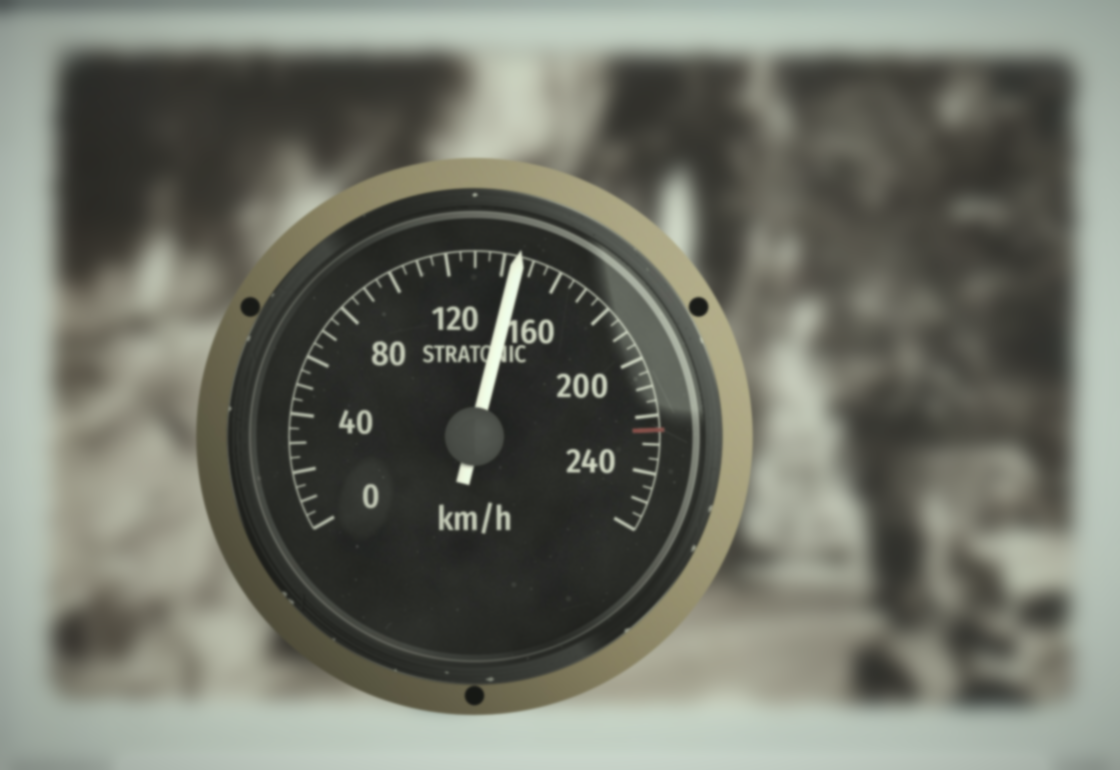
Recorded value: 145 km/h
